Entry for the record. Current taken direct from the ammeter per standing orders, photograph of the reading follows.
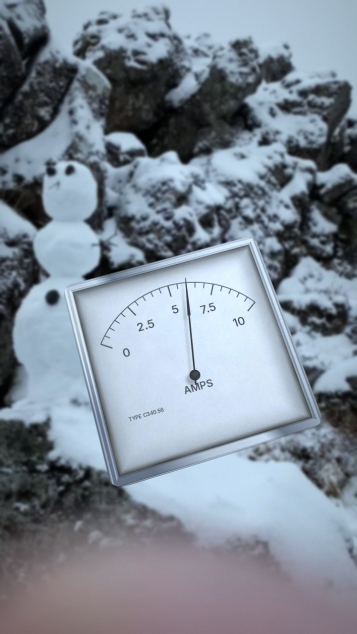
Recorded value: 6 A
